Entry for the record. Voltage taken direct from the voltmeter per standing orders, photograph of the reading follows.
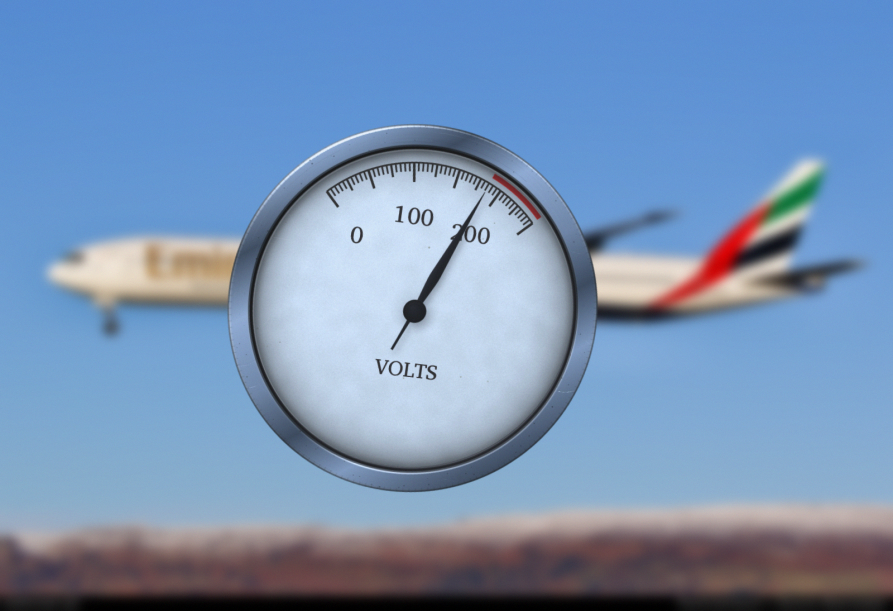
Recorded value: 185 V
